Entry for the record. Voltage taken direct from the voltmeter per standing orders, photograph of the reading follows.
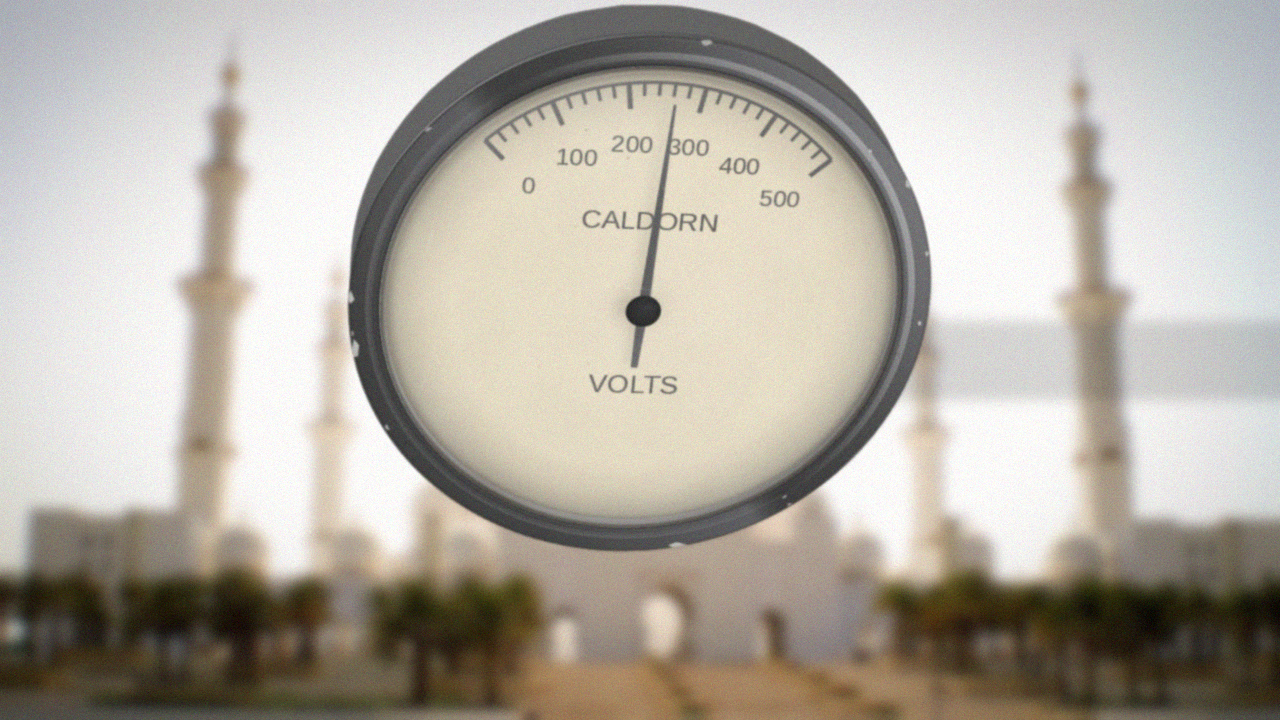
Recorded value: 260 V
